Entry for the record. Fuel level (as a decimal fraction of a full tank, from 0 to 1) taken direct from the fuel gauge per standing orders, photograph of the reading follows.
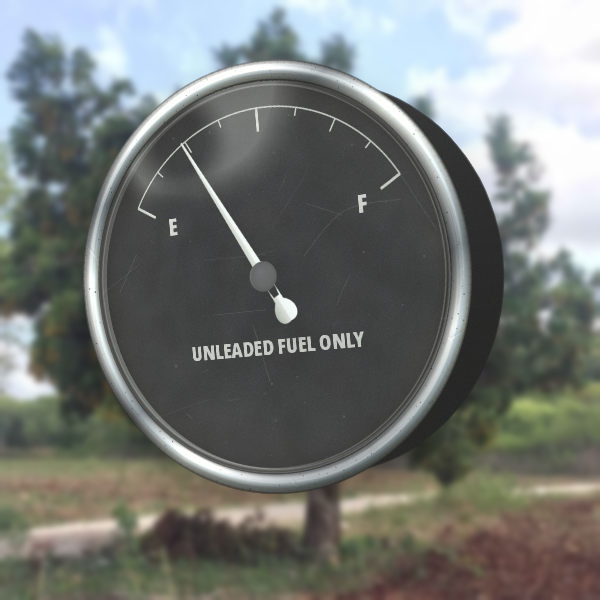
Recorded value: 0.25
